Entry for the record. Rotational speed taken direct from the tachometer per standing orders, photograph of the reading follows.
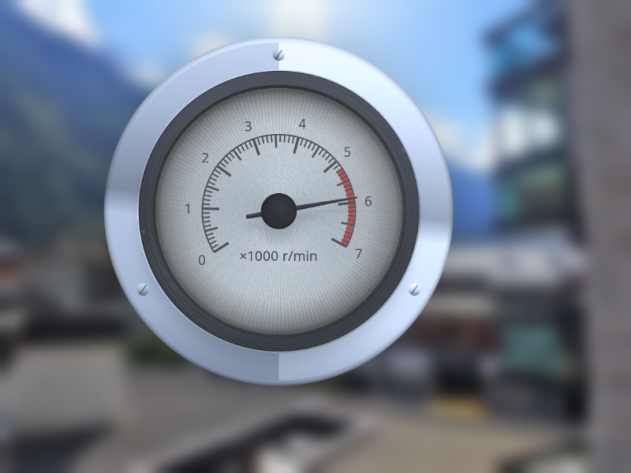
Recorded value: 5900 rpm
